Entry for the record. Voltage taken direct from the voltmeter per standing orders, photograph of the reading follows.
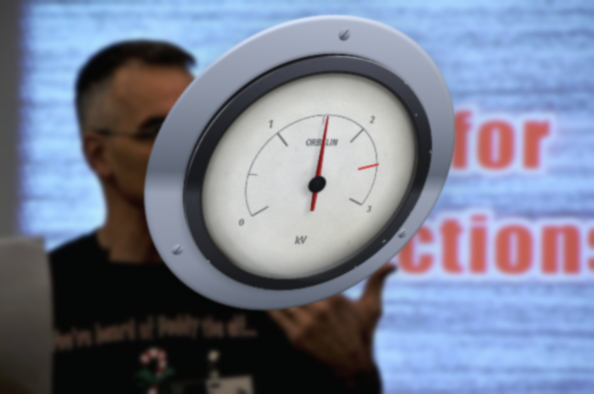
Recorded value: 1.5 kV
